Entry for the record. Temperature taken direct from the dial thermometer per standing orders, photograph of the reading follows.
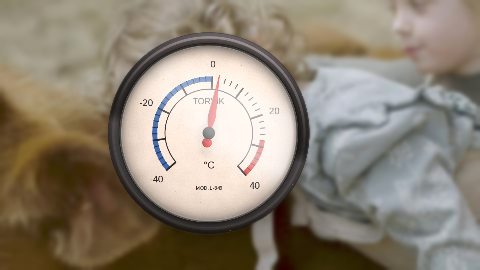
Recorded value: 2 °C
